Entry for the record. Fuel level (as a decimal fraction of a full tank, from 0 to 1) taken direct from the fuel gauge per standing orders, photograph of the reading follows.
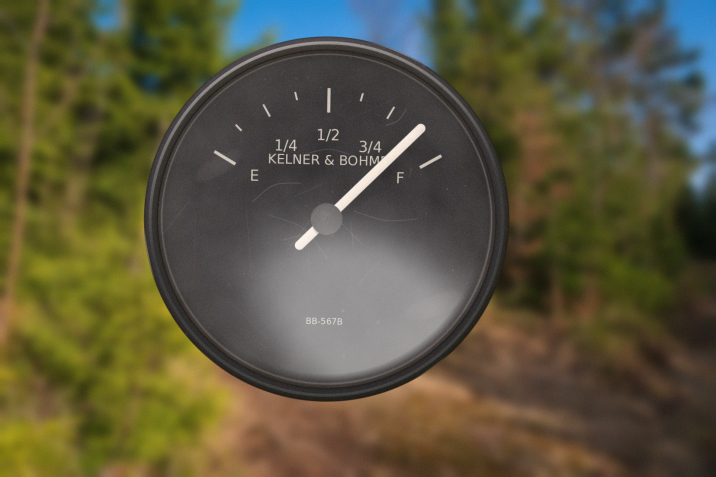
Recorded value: 0.875
